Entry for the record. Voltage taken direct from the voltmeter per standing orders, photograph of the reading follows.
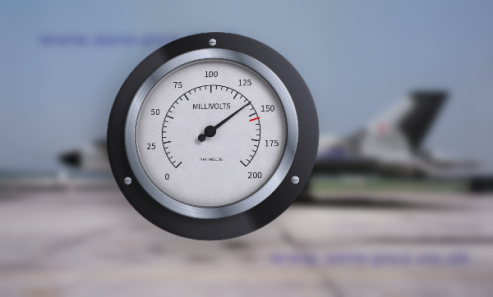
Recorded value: 140 mV
